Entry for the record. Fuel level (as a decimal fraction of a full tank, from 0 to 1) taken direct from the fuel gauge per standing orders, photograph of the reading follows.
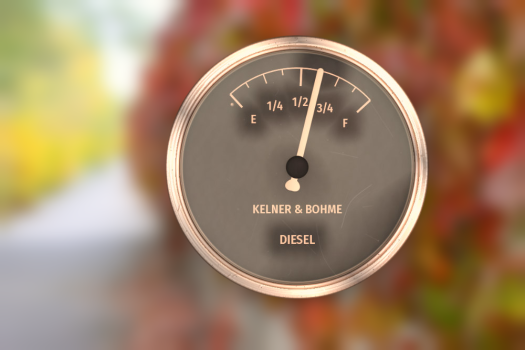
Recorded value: 0.625
